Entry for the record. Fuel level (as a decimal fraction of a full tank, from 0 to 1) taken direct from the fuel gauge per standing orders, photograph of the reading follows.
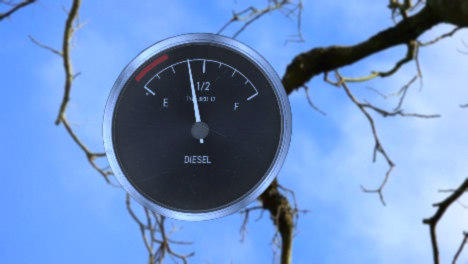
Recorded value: 0.375
